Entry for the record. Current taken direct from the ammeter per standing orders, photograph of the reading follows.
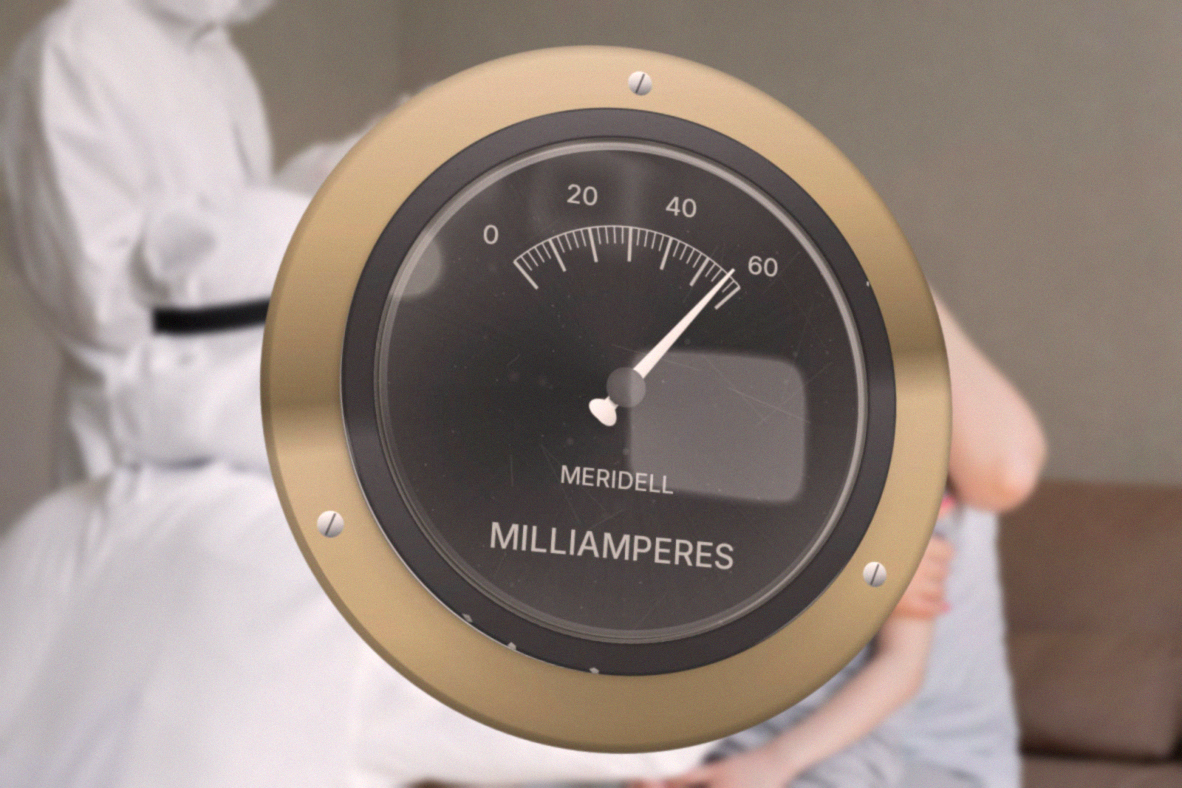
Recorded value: 56 mA
